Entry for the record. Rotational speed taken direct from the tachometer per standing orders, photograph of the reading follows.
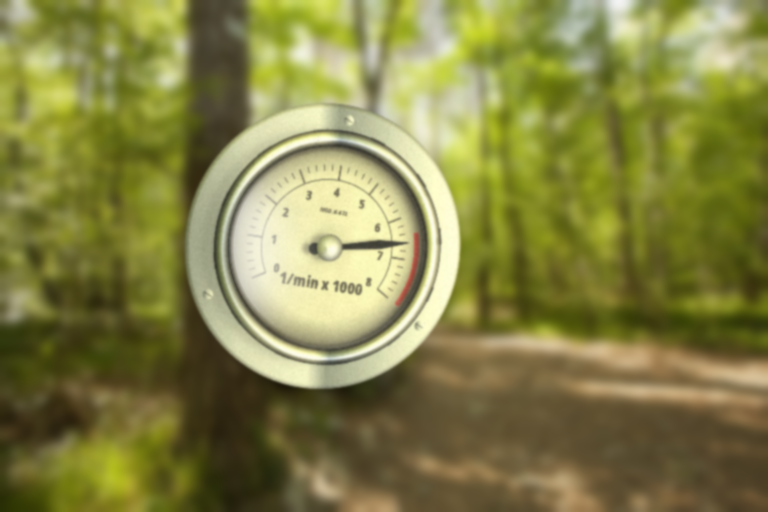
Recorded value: 6600 rpm
